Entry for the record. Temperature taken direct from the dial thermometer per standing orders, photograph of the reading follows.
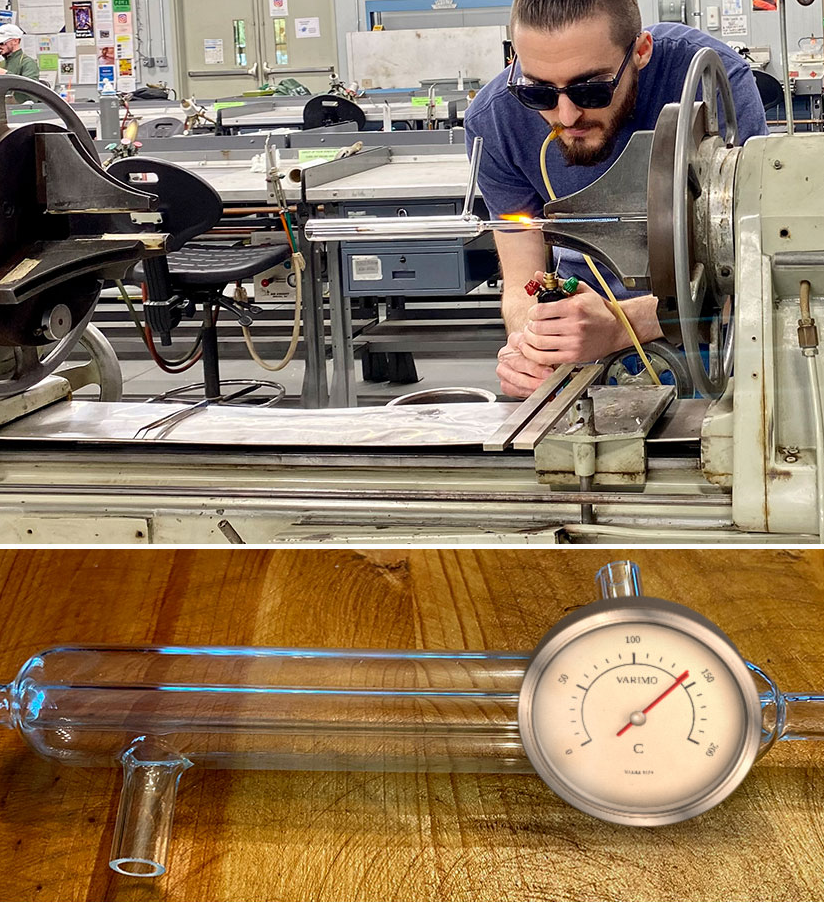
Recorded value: 140 °C
